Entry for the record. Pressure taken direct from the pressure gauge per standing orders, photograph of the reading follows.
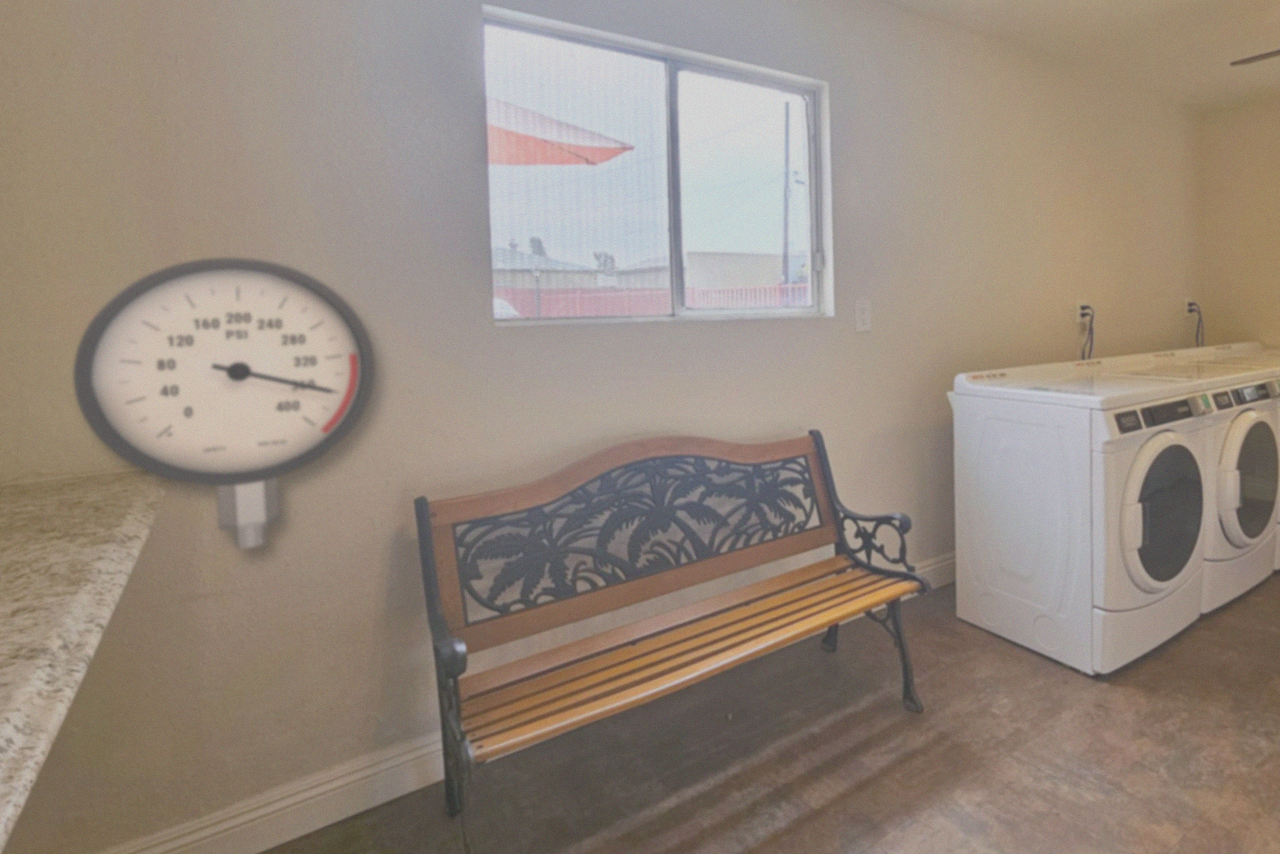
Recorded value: 360 psi
